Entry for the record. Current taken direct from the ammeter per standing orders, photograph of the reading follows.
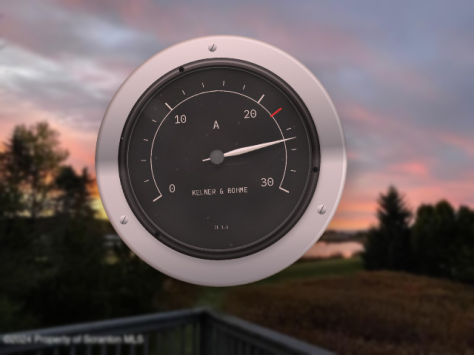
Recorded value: 25 A
